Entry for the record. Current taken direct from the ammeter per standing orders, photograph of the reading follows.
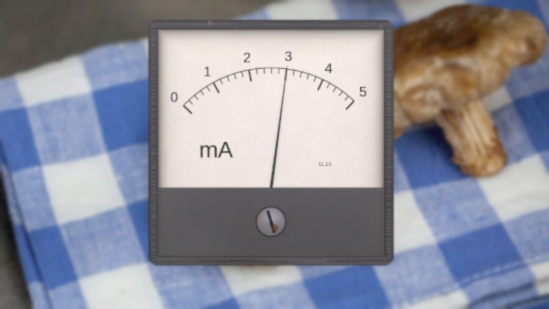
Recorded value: 3 mA
